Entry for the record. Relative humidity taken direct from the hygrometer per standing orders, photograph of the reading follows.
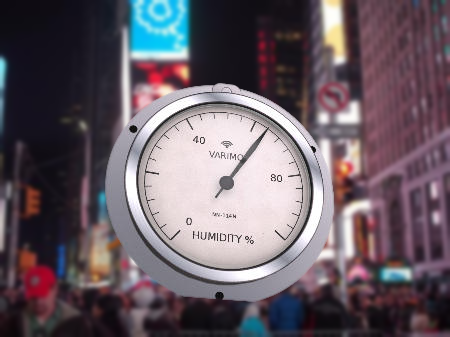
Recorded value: 64 %
